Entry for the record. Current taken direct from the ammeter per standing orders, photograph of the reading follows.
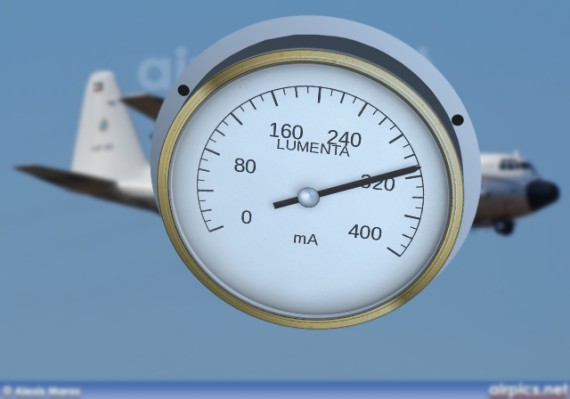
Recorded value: 310 mA
